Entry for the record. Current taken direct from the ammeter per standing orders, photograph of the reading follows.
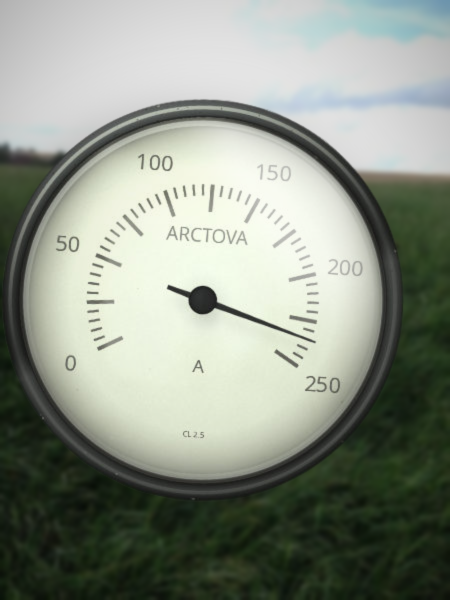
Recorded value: 235 A
